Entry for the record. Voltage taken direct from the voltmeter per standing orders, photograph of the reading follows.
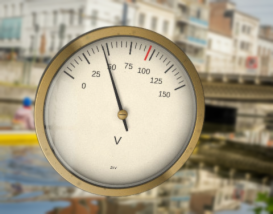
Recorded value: 45 V
